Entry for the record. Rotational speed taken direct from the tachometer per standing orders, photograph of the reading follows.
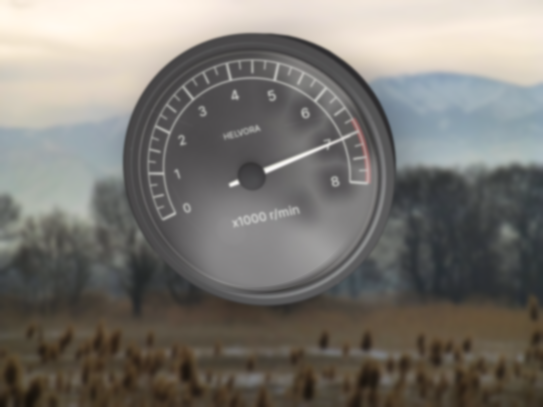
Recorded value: 7000 rpm
